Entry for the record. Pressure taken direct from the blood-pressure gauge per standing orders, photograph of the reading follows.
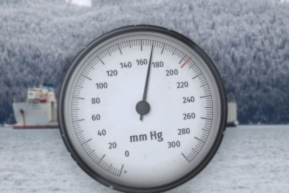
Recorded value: 170 mmHg
